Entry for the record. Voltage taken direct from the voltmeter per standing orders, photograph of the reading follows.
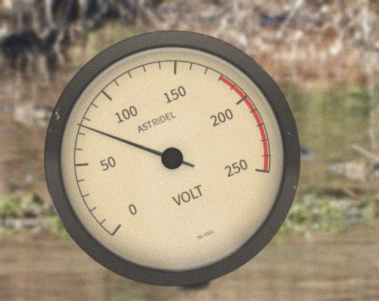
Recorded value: 75 V
